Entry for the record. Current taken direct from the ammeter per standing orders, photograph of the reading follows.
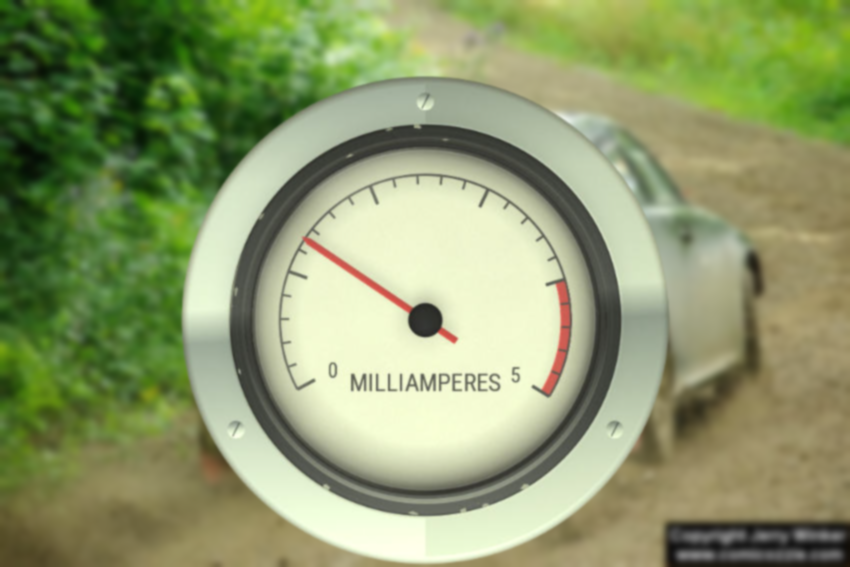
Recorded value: 1.3 mA
